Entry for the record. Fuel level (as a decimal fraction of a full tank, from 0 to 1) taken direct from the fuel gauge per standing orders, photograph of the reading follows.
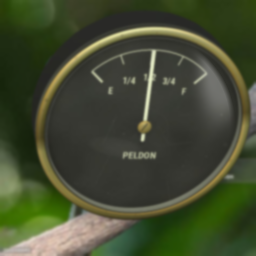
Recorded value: 0.5
